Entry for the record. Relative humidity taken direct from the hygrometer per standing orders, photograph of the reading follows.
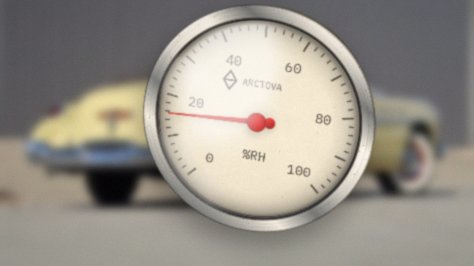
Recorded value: 16 %
